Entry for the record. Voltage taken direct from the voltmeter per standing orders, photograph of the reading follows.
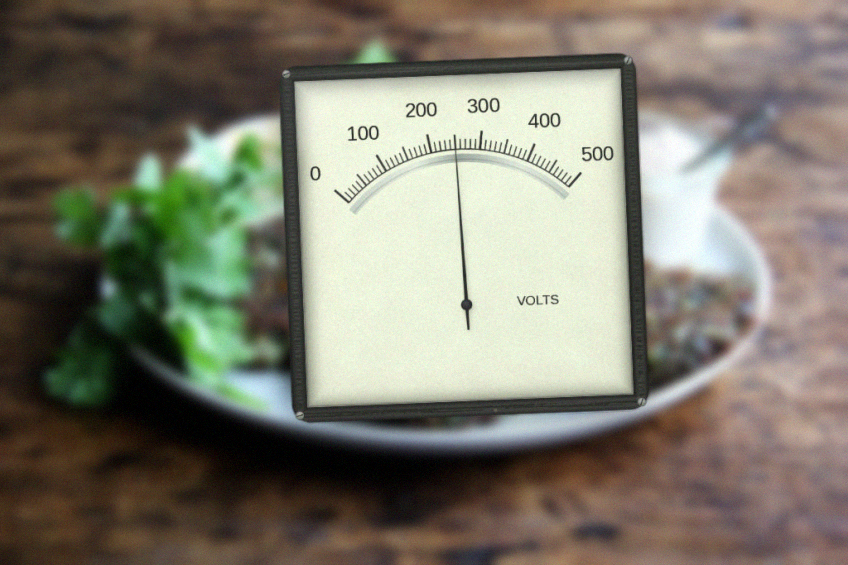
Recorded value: 250 V
